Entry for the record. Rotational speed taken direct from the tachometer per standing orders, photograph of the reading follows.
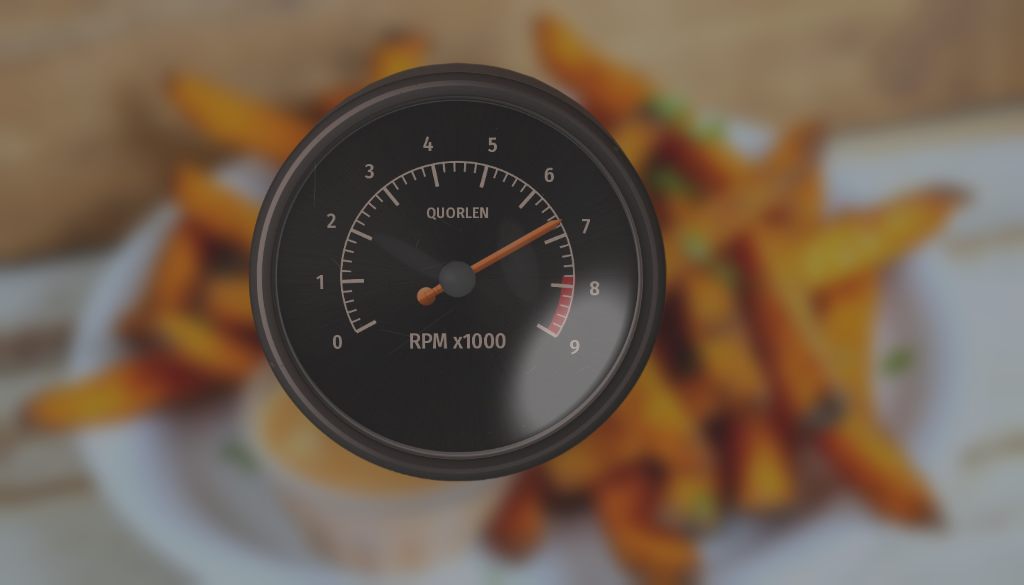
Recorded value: 6700 rpm
